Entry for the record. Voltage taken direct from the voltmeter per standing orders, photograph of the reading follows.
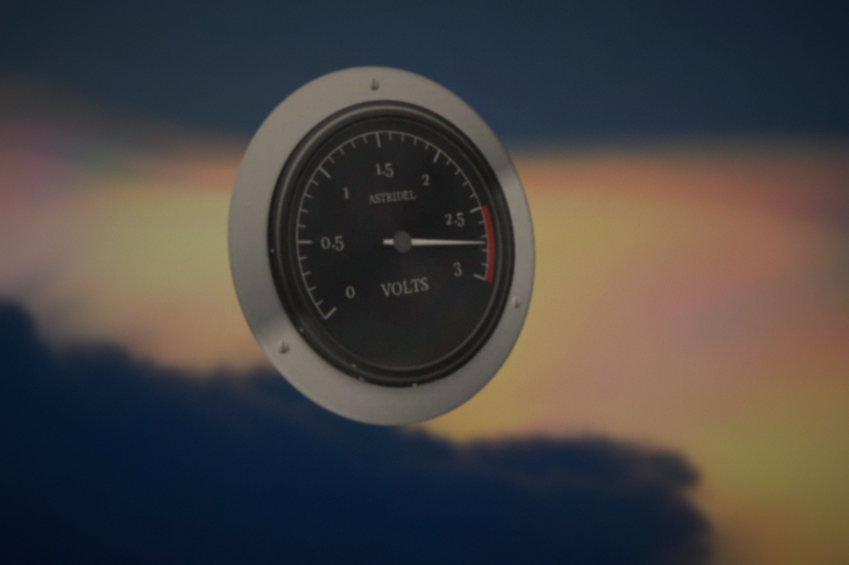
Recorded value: 2.75 V
